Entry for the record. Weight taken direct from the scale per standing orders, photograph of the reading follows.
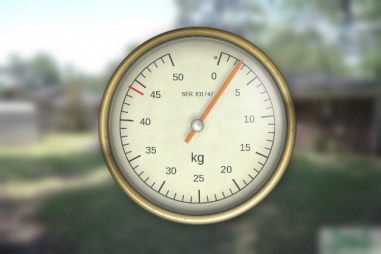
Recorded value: 2.5 kg
